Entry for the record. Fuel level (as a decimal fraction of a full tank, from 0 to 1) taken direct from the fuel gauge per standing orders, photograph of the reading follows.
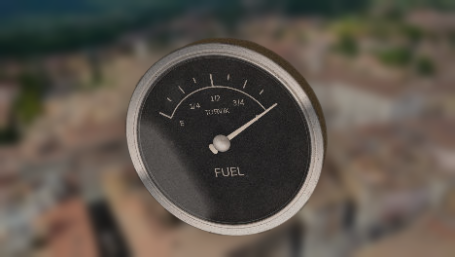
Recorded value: 1
